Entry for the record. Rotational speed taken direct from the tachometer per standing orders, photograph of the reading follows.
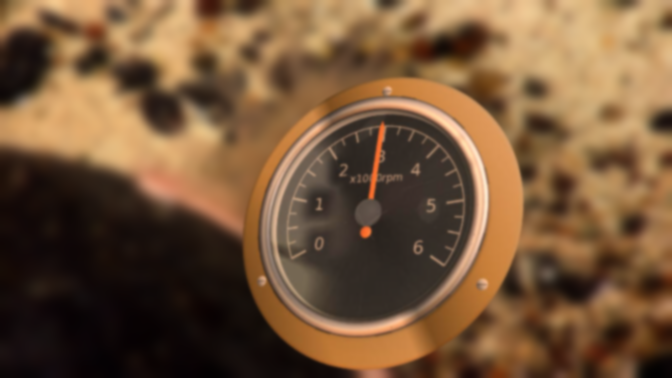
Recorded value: 3000 rpm
